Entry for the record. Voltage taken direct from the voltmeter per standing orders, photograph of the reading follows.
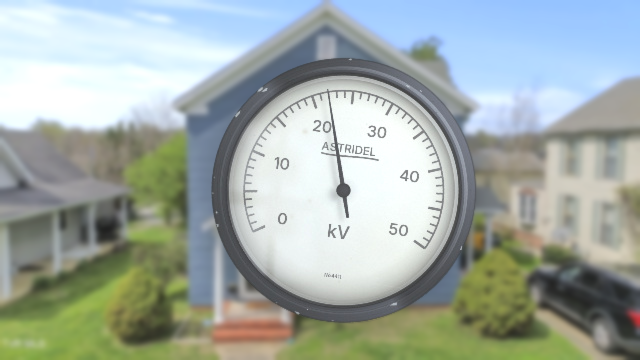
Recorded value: 22 kV
